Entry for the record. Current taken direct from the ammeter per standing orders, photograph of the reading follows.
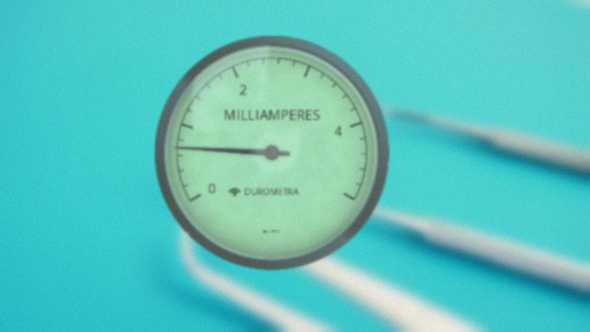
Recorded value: 0.7 mA
